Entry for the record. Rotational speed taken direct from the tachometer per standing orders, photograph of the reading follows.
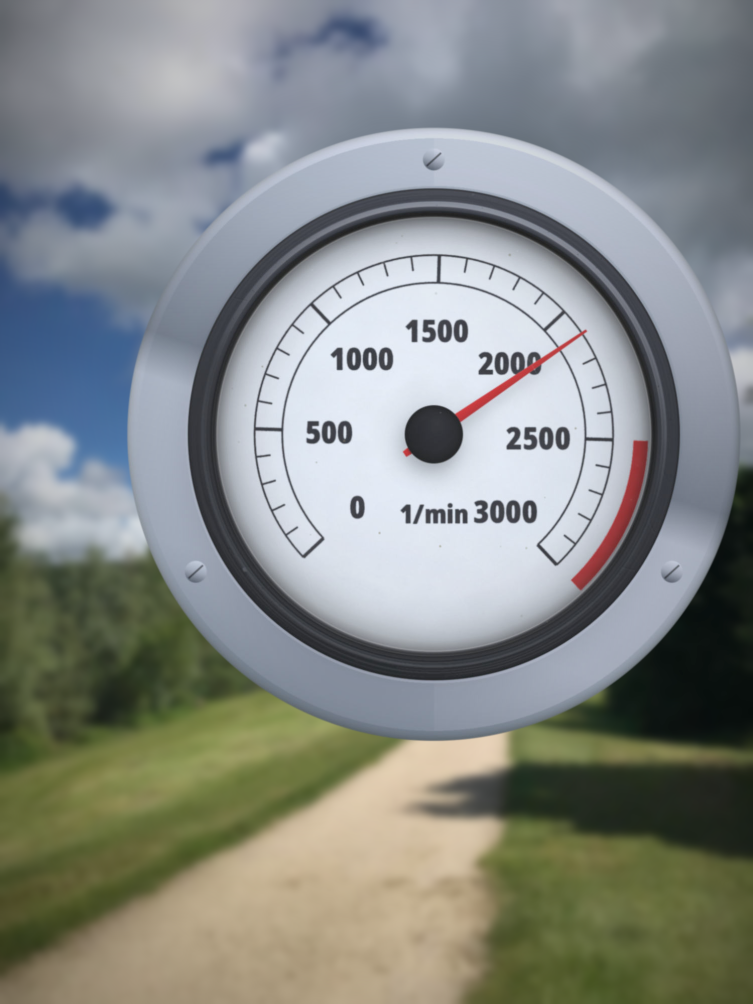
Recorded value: 2100 rpm
